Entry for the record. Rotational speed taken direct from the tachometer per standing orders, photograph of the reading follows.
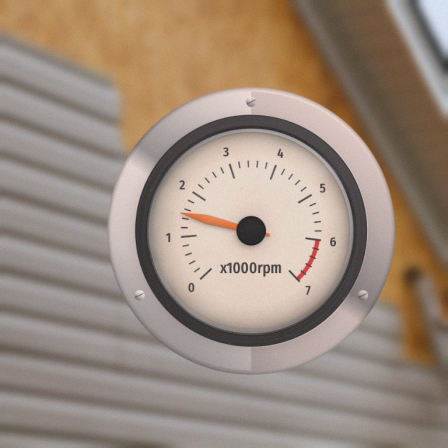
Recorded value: 1500 rpm
